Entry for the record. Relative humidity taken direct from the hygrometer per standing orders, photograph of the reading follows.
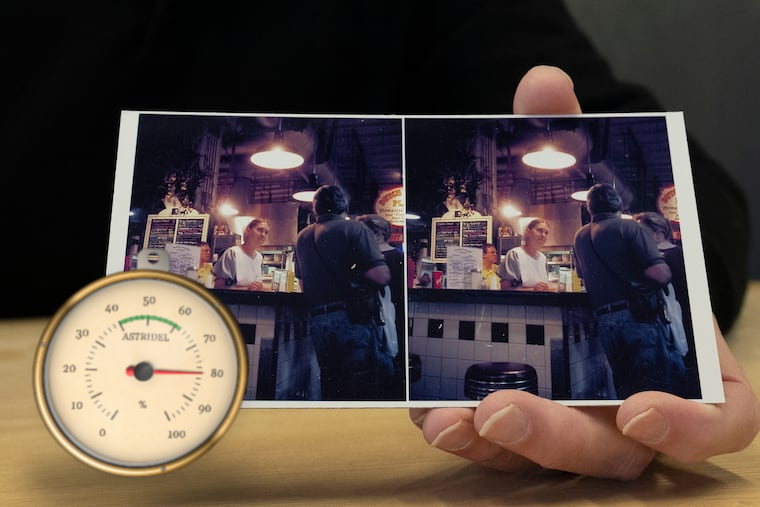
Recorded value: 80 %
